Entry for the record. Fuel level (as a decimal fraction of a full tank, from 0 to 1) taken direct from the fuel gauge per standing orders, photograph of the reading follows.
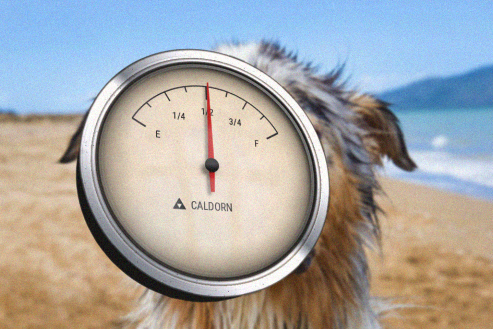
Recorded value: 0.5
